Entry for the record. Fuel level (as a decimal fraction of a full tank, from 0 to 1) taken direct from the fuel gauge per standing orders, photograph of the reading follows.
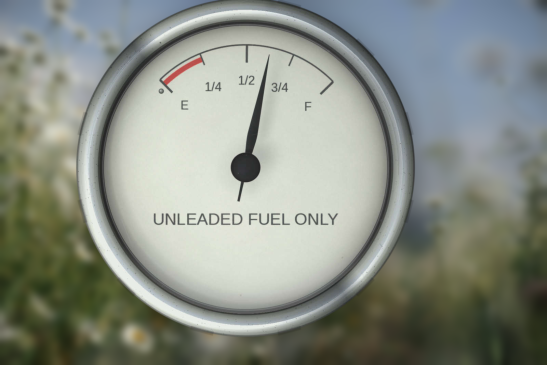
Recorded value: 0.625
